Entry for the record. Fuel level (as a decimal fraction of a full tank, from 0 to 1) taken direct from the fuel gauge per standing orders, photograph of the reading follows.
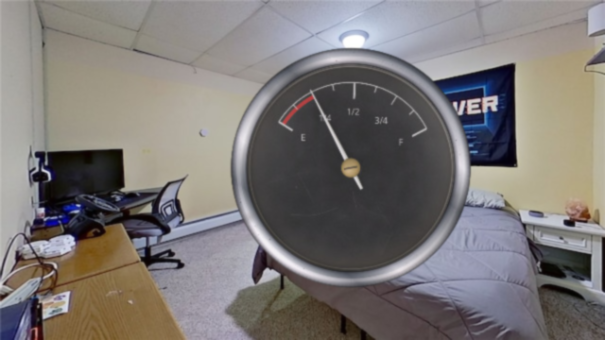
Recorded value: 0.25
